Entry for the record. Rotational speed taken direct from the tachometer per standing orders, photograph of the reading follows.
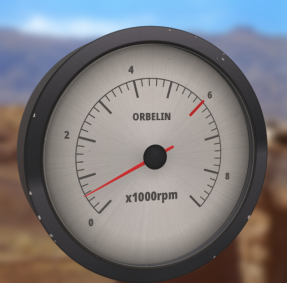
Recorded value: 600 rpm
